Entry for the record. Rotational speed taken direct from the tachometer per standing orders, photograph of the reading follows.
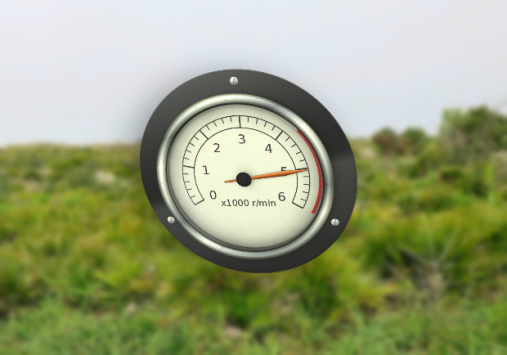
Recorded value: 5000 rpm
